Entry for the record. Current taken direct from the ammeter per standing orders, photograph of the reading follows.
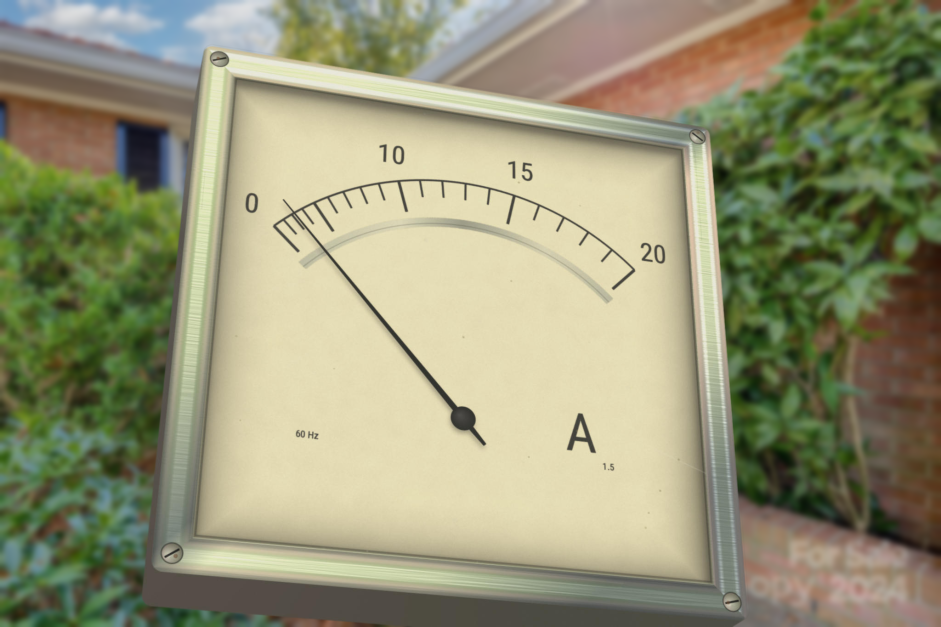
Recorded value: 3 A
